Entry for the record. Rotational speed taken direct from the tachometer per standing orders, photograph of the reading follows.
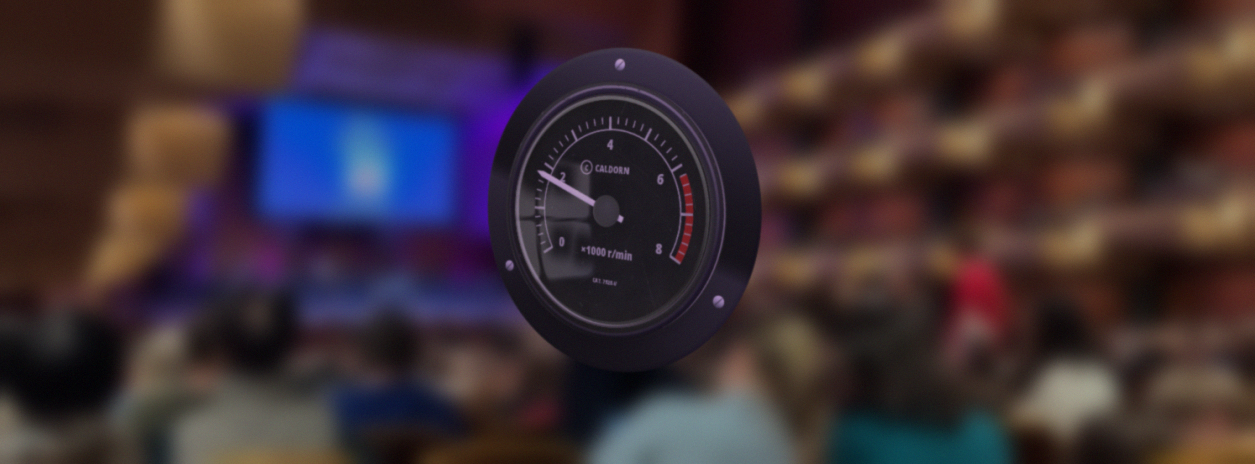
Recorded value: 1800 rpm
